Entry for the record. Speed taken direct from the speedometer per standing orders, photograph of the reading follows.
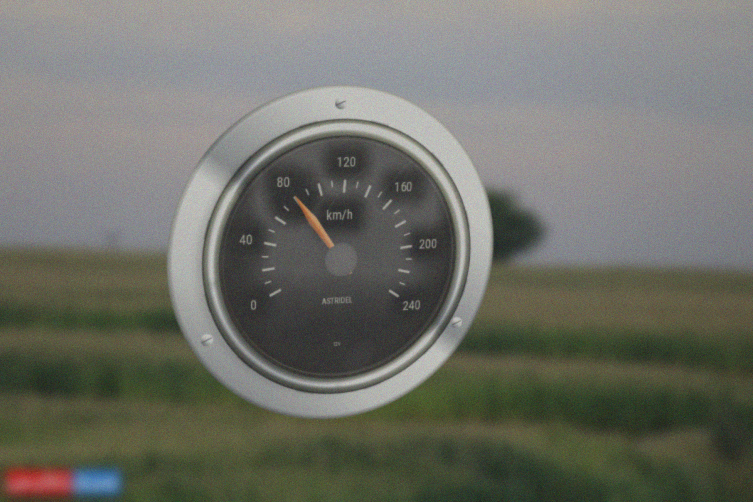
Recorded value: 80 km/h
